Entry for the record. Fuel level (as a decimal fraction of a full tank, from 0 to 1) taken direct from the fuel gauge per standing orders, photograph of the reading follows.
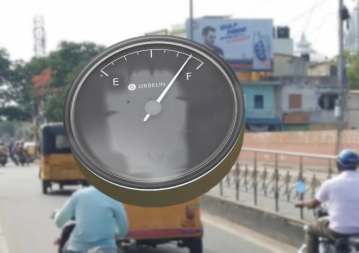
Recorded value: 0.875
